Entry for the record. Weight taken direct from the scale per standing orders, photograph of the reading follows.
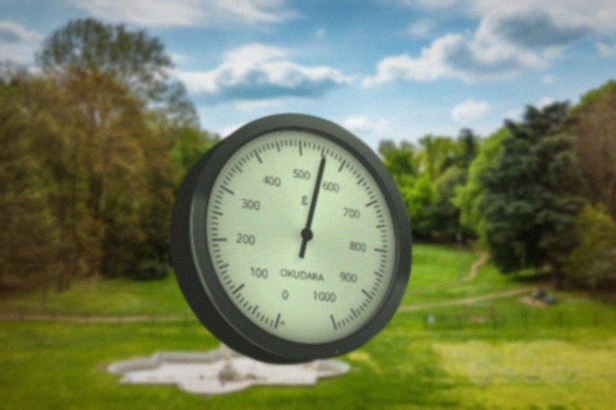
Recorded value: 550 g
